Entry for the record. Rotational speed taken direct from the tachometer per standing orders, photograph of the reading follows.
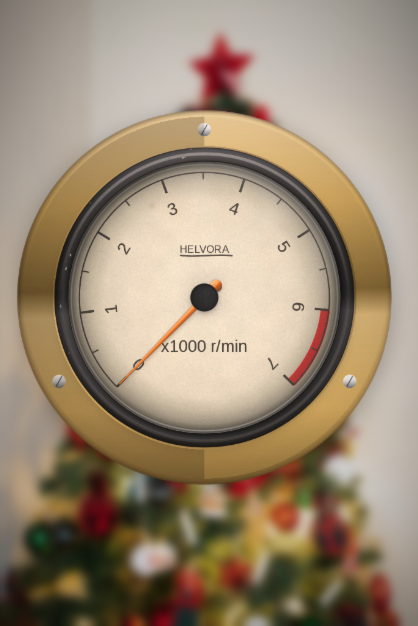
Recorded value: 0 rpm
